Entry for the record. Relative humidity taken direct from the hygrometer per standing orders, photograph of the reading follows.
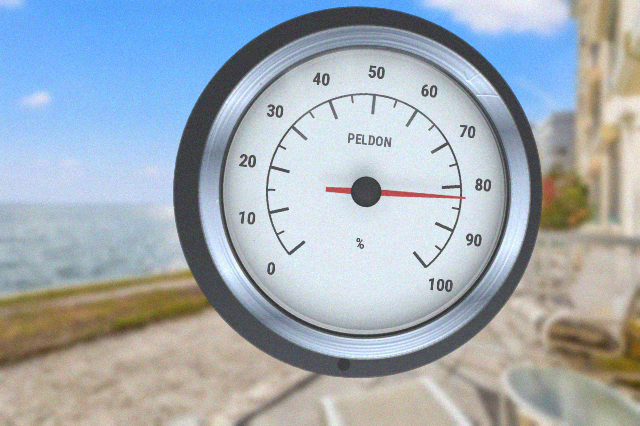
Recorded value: 82.5 %
